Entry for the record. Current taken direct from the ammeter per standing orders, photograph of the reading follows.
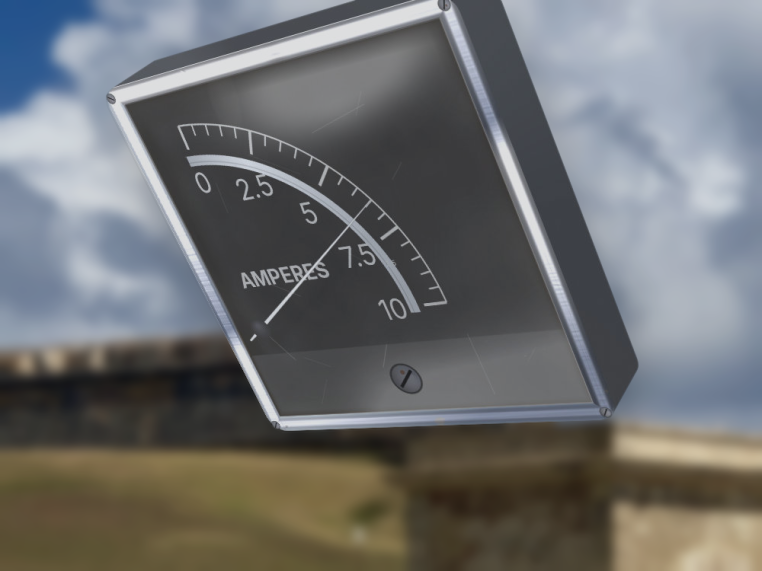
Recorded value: 6.5 A
